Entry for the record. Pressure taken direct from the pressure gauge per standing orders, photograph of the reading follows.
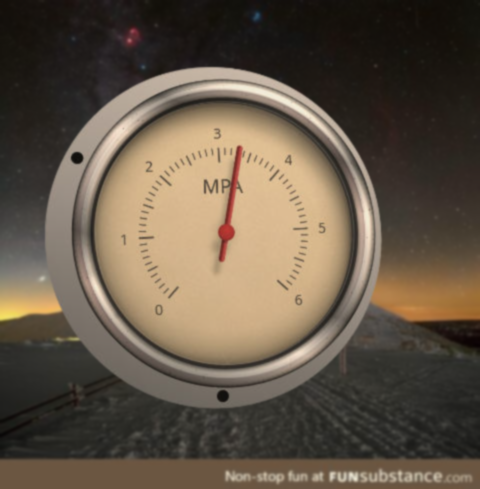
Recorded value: 3.3 MPa
